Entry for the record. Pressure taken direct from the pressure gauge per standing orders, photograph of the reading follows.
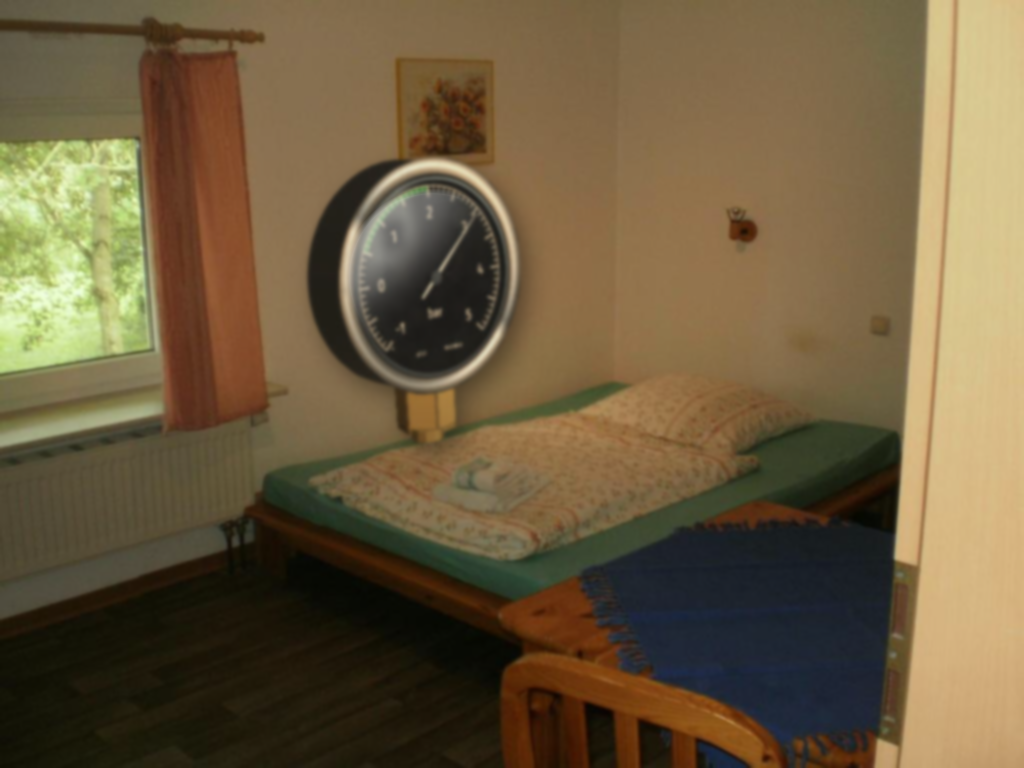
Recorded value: 3 bar
